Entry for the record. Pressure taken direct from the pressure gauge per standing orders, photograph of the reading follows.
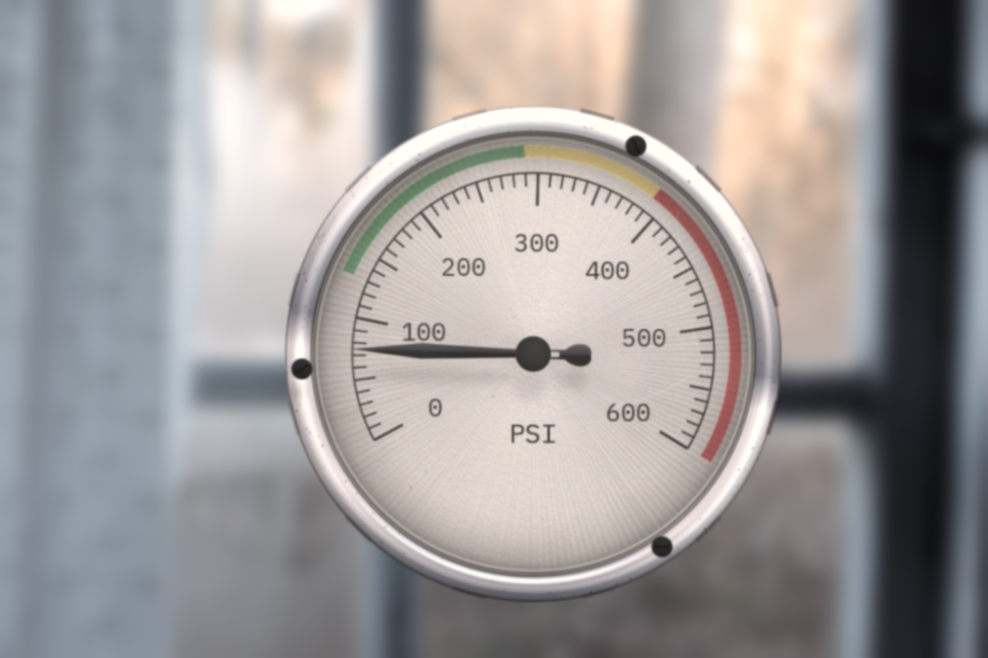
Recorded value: 75 psi
